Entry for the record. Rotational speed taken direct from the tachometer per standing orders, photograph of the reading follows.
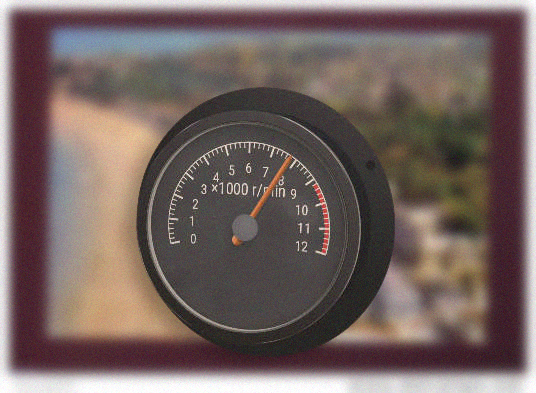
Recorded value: 7800 rpm
